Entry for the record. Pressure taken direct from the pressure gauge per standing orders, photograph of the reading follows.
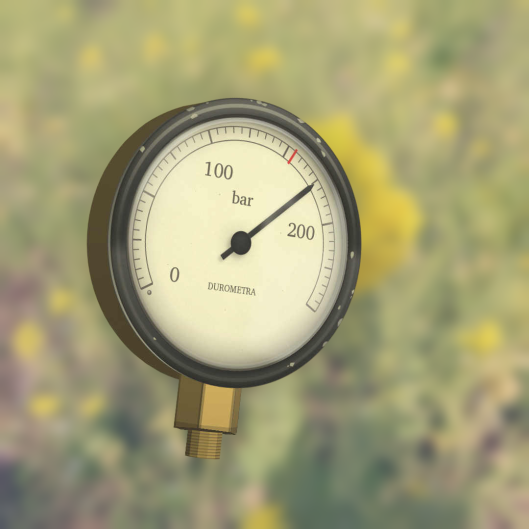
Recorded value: 175 bar
